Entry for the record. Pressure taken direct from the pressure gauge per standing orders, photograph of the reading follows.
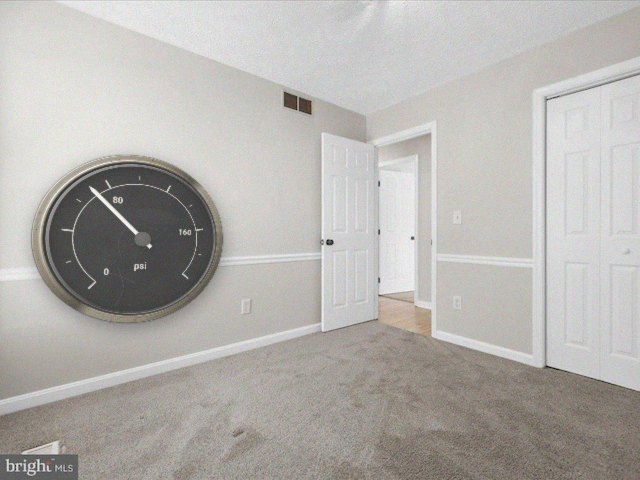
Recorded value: 70 psi
